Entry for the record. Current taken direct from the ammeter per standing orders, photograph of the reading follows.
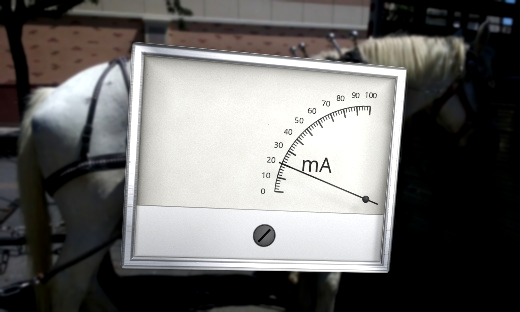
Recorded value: 20 mA
